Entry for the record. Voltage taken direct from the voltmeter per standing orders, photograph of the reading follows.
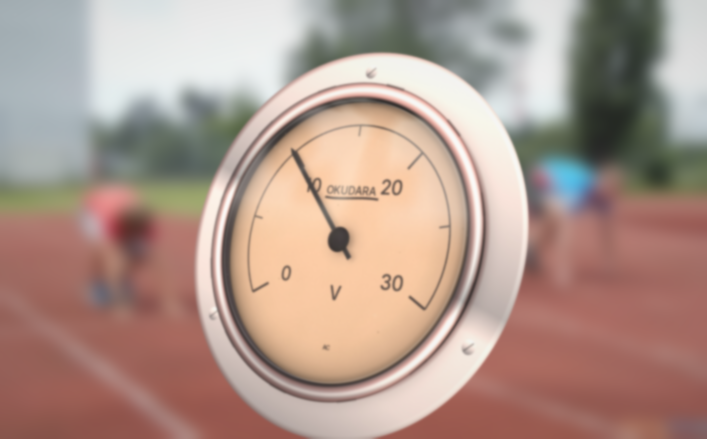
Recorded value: 10 V
